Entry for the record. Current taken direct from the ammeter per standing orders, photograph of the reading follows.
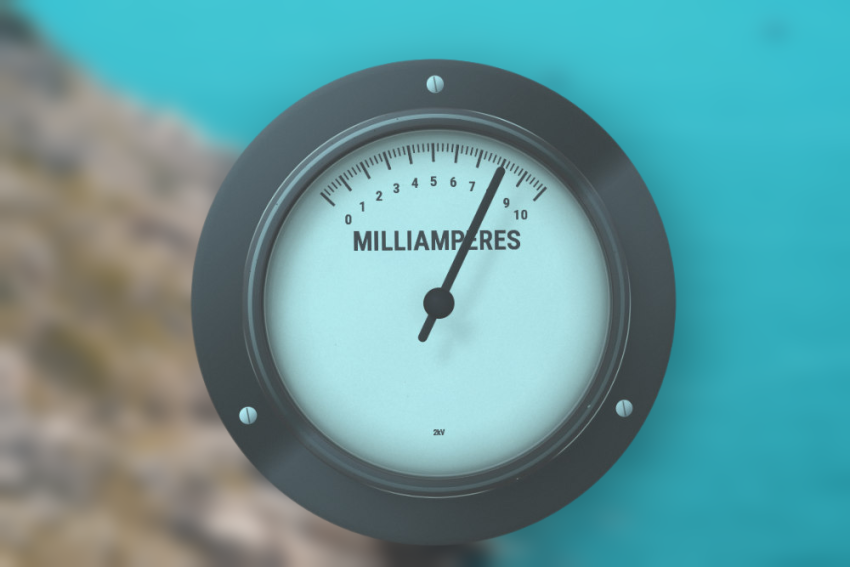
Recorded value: 8 mA
